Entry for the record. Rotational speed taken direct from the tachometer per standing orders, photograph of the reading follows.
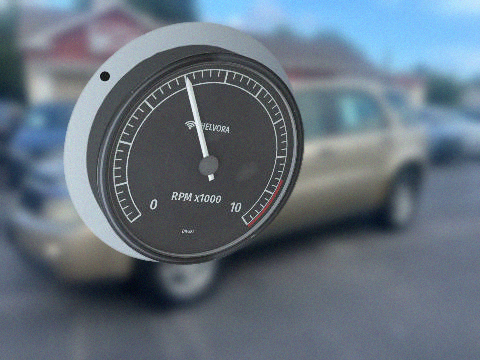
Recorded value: 4000 rpm
